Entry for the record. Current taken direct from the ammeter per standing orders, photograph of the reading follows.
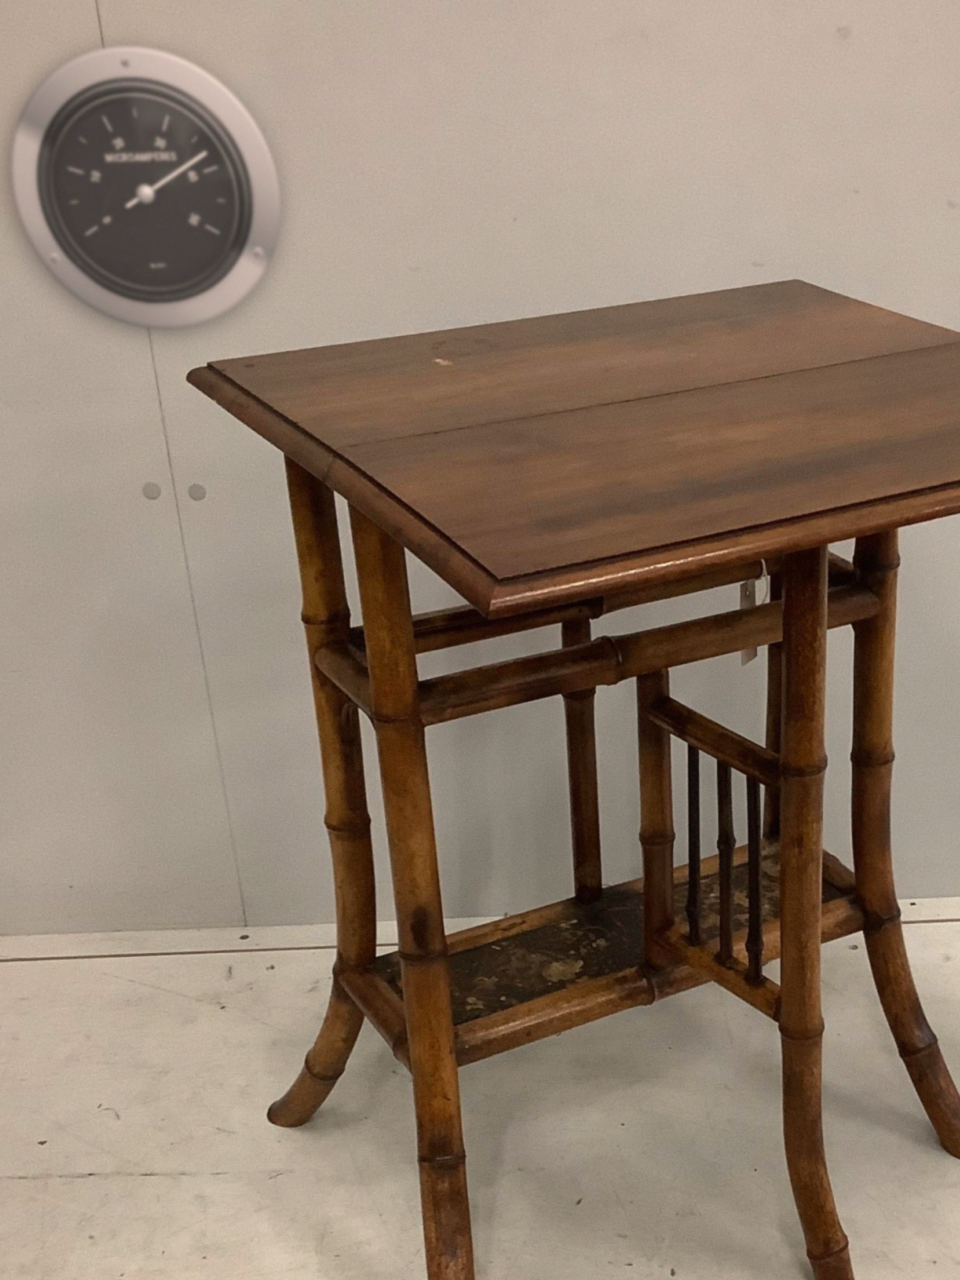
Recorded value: 37.5 µA
